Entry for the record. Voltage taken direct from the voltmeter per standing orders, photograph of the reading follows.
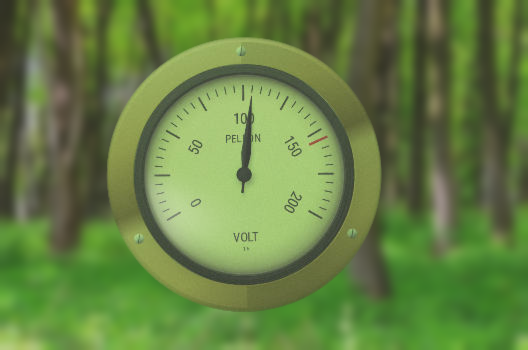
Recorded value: 105 V
